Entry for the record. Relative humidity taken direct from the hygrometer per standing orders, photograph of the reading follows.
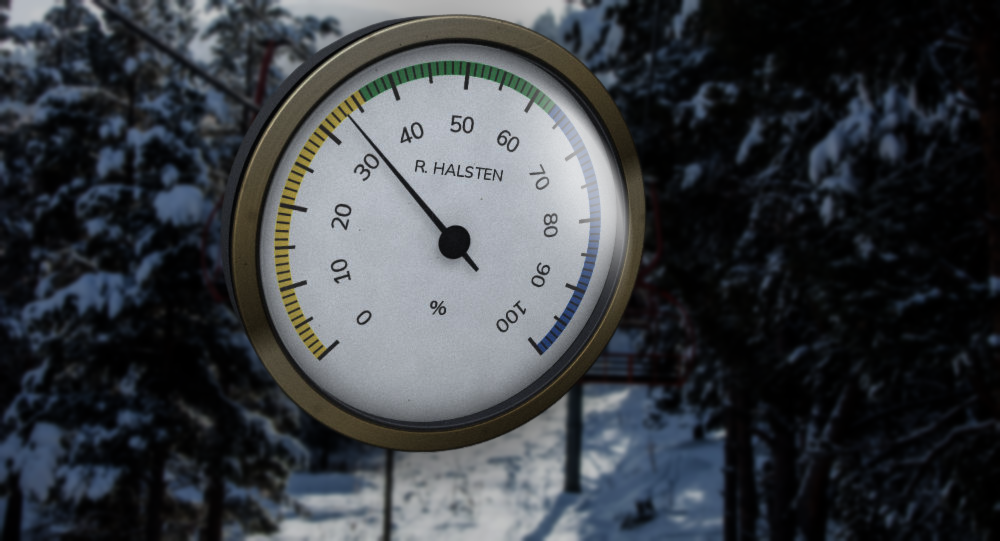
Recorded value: 33 %
